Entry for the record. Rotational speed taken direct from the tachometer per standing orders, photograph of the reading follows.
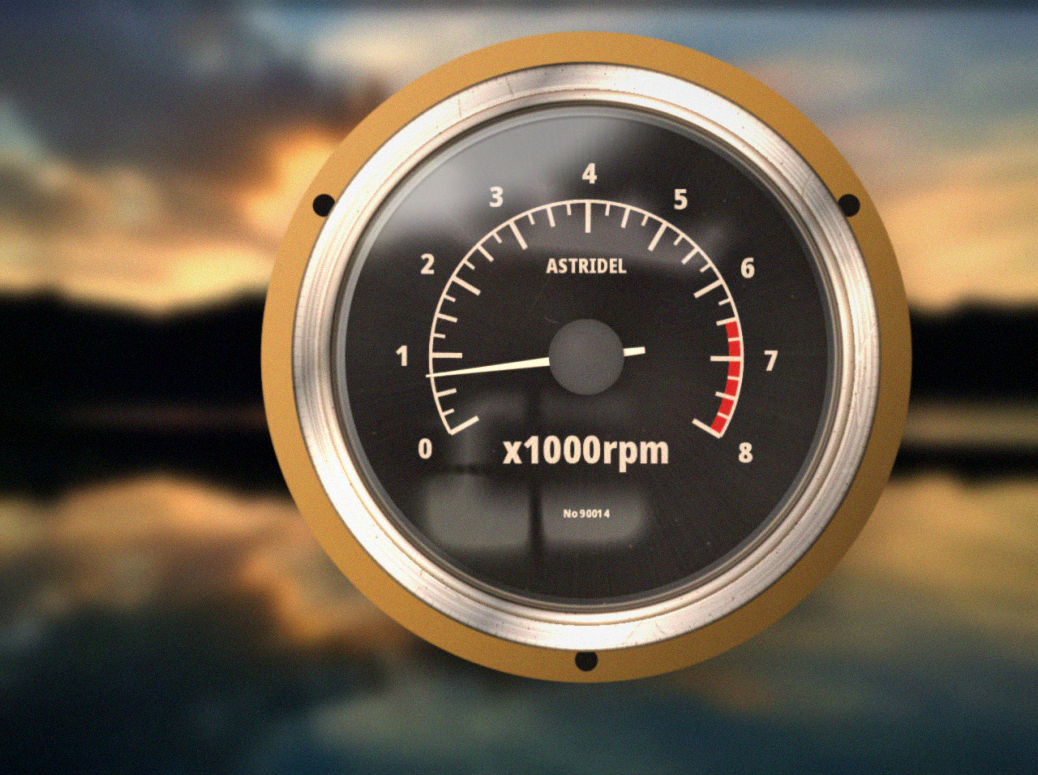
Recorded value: 750 rpm
